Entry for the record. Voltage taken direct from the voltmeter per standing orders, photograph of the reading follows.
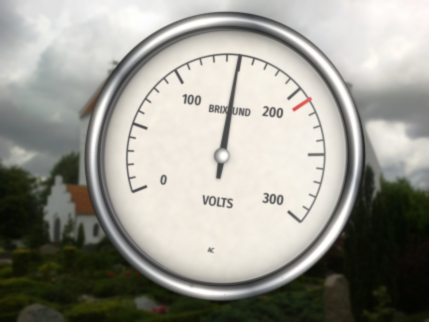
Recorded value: 150 V
